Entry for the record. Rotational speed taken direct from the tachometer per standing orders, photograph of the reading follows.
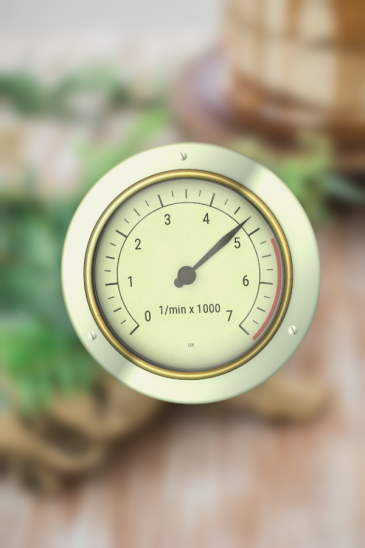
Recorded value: 4750 rpm
